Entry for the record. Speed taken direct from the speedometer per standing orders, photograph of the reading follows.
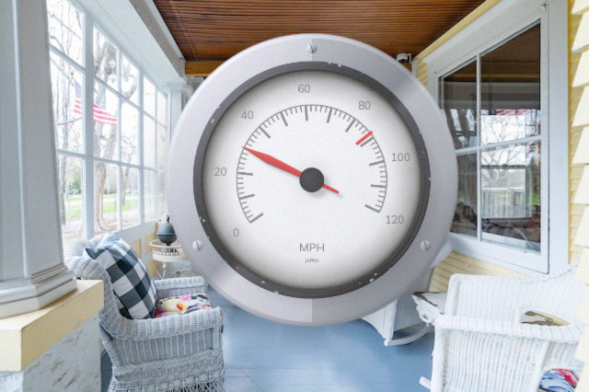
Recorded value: 30 mph
